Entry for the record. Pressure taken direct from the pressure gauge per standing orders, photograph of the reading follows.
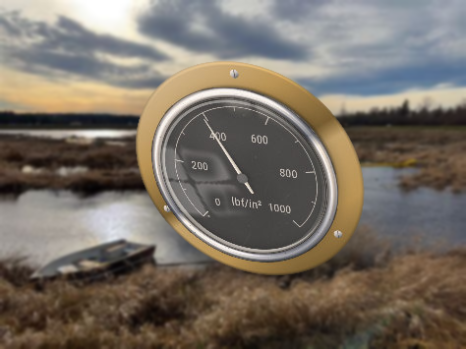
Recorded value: 400 psi
